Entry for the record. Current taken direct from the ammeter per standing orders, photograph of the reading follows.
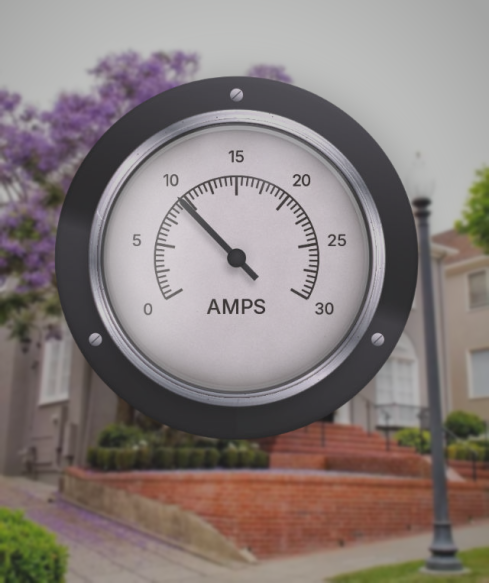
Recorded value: 9.5 A
